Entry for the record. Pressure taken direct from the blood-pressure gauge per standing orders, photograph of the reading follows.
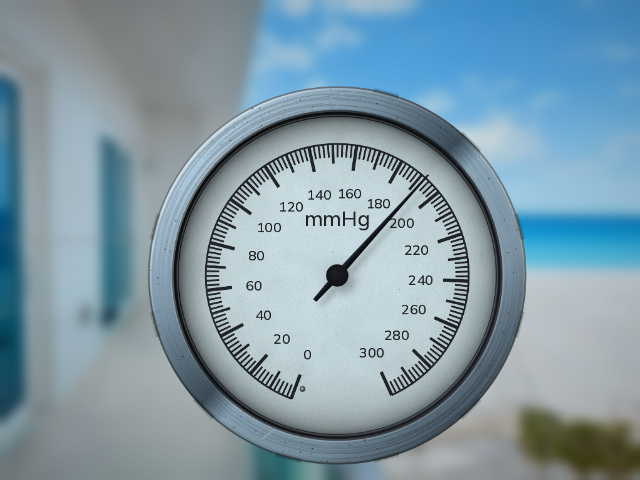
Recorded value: 192 mmHg
